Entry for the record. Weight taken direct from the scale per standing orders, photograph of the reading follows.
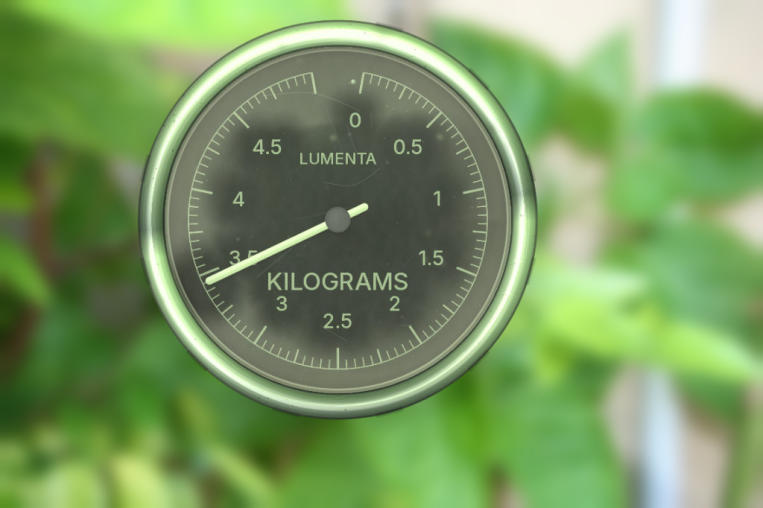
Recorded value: 3.45 kg
